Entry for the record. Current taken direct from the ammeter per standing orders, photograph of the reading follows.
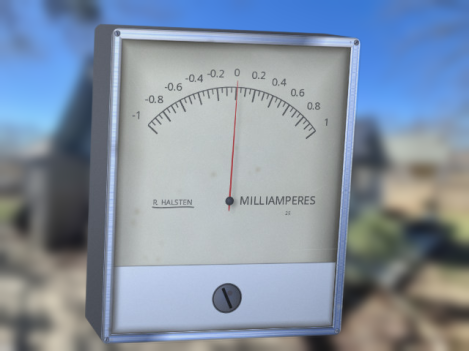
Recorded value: 0 mA
